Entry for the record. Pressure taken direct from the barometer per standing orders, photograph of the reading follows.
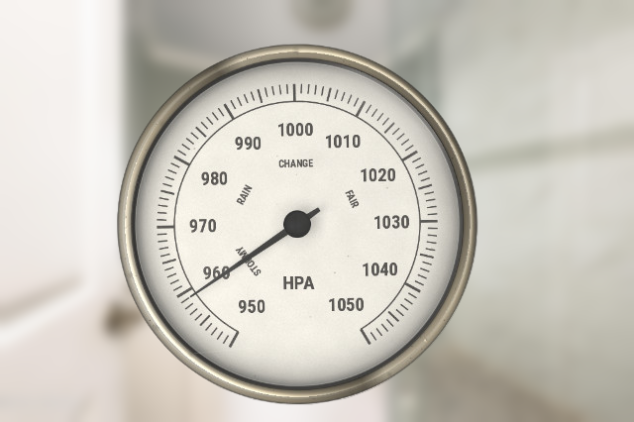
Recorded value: 959 hPa
